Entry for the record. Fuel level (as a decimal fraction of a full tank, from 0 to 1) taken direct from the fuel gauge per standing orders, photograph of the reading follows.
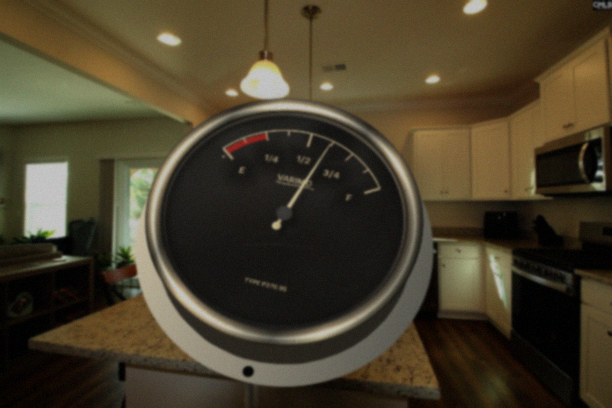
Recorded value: 0.625
